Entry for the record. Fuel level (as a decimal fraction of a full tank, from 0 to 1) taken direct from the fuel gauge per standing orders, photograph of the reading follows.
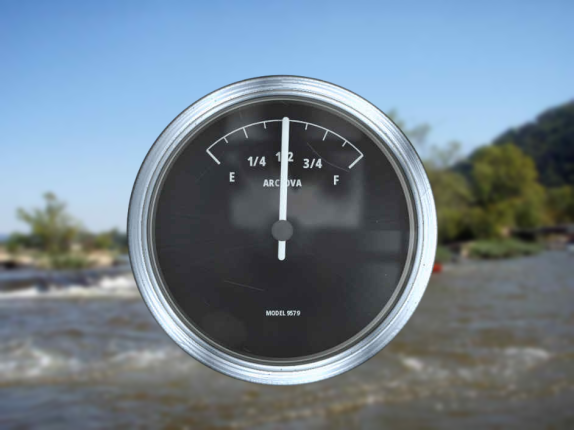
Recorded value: 0.5
